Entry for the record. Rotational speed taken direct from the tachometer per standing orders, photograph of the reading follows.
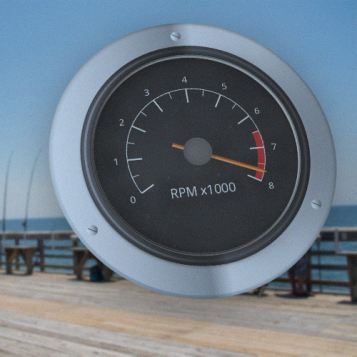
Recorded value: 7750 rpm
